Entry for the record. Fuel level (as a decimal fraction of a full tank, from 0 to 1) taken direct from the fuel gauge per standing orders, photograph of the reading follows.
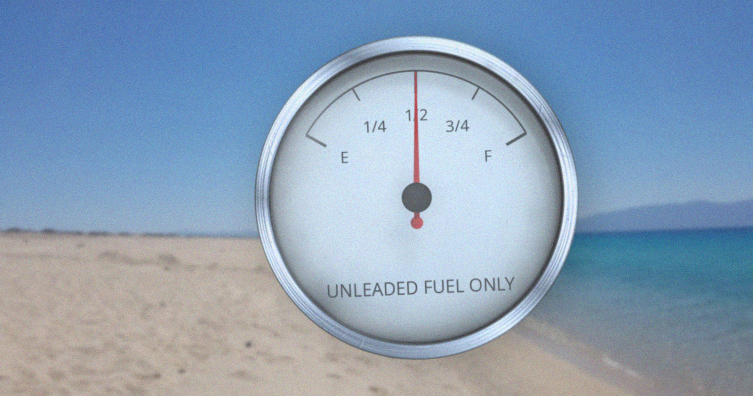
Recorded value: 0.5
